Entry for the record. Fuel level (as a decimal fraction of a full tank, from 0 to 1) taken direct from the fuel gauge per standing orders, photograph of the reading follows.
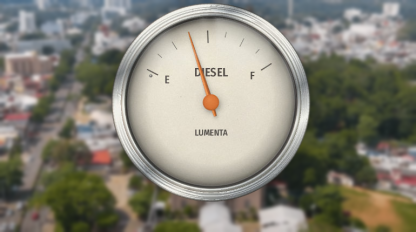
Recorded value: 0.375
